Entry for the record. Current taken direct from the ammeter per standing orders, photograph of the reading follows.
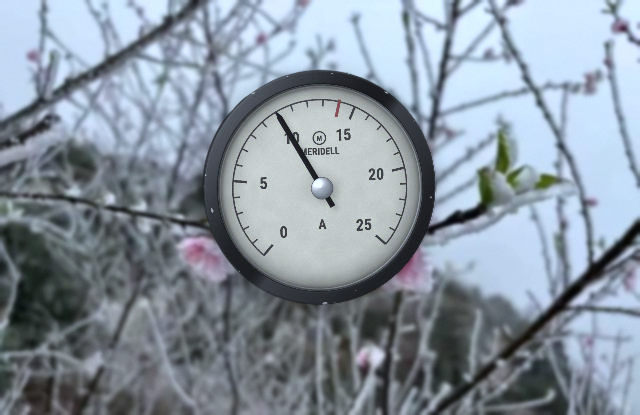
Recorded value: 10 A
